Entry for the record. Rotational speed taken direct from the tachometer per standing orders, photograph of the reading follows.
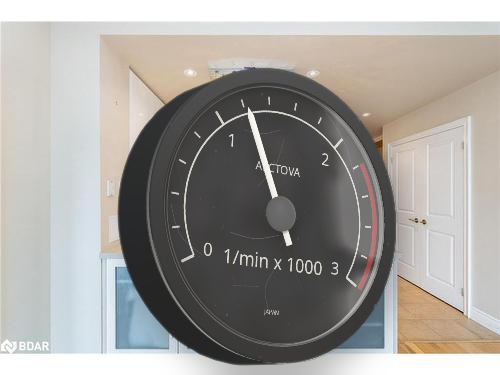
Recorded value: 1200 rpm
